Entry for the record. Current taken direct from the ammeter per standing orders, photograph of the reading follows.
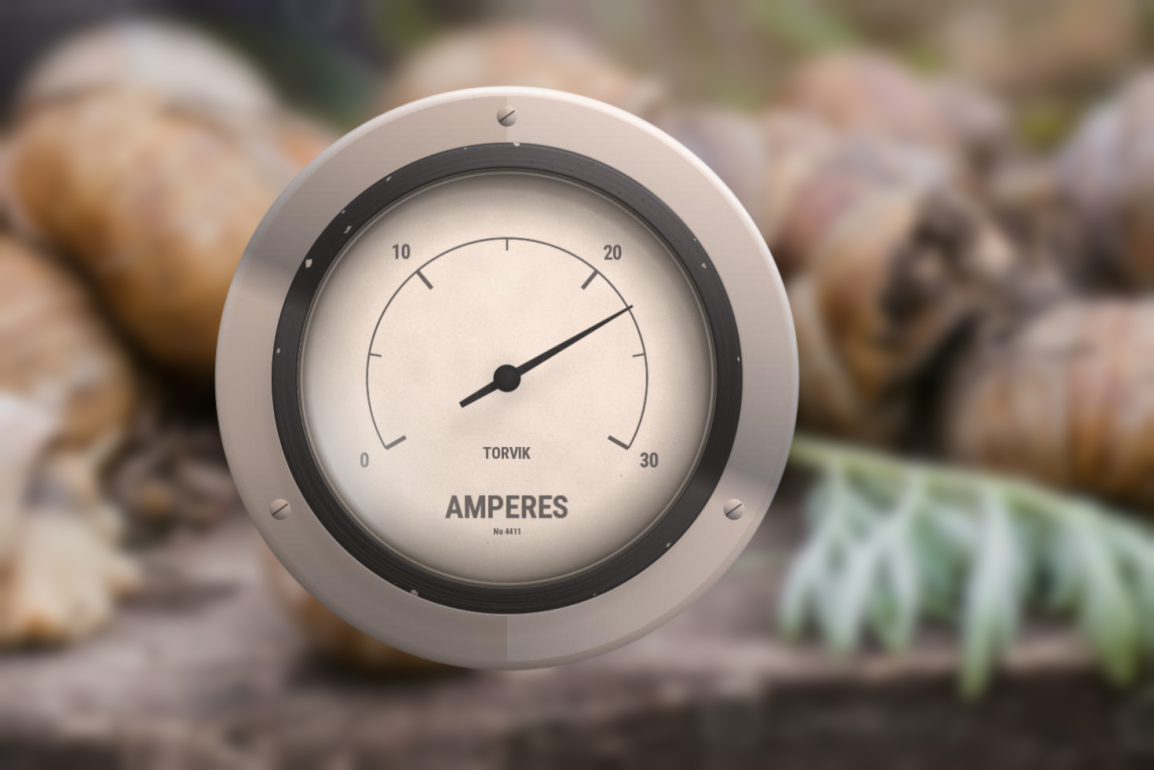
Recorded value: 22.5 A
